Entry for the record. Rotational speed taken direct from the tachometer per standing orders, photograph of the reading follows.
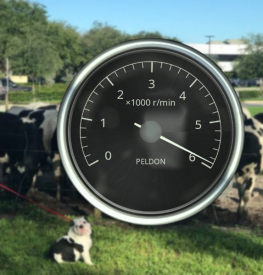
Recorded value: 5900 rpm
